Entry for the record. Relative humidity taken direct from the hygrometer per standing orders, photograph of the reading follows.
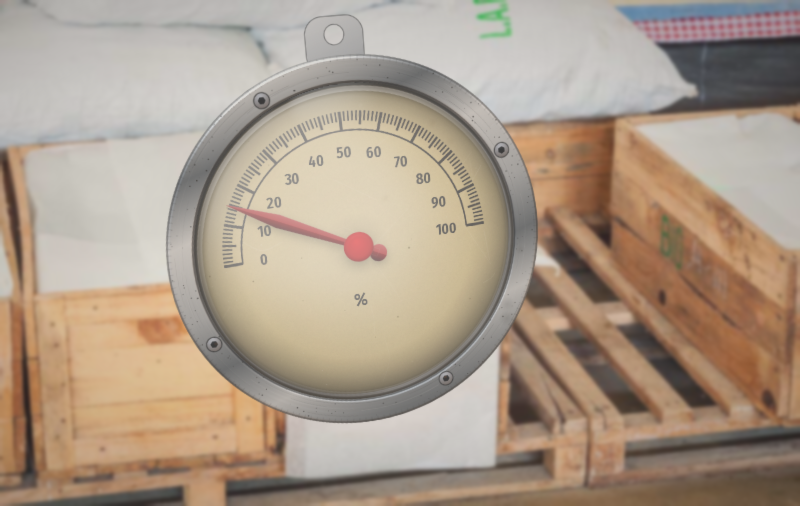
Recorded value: 15 %
